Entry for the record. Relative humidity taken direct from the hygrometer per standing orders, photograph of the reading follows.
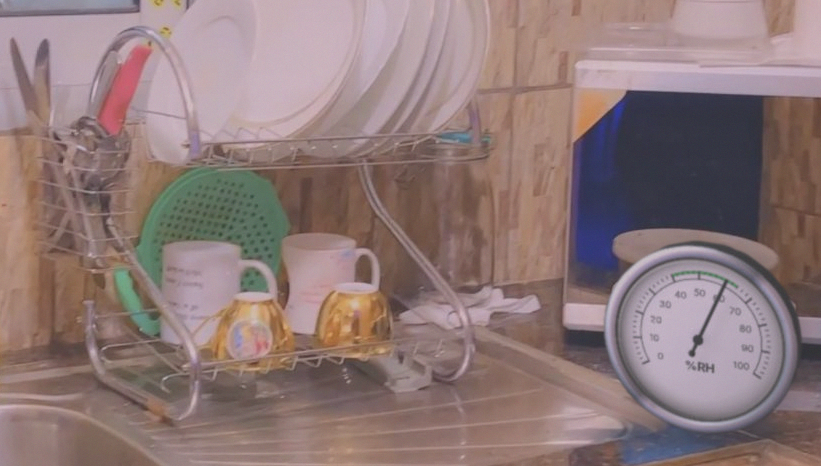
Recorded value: 60 %
